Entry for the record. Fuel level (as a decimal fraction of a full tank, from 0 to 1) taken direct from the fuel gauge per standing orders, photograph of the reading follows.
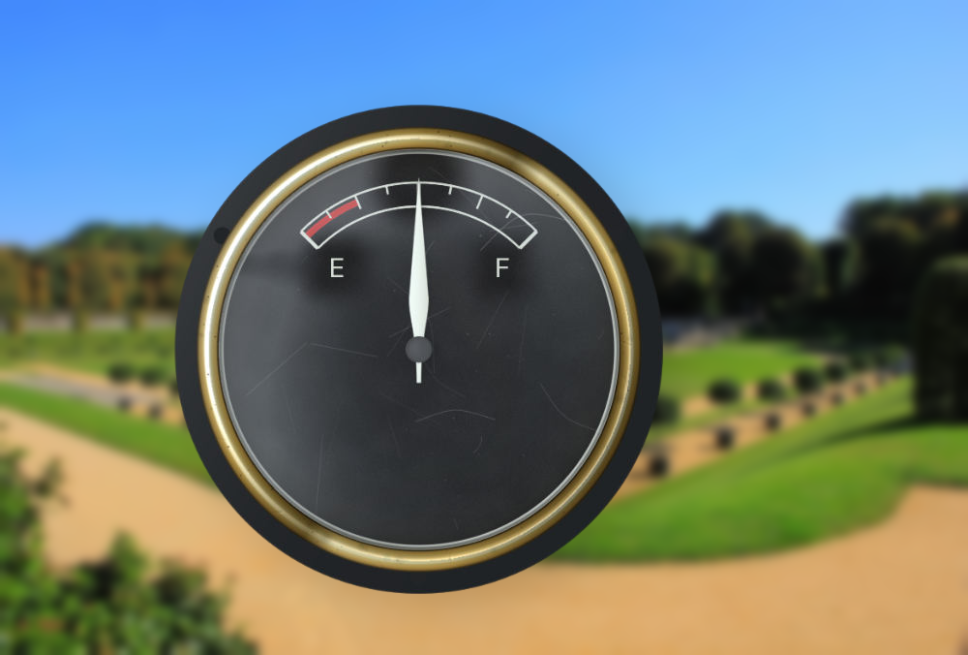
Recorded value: 0.5
